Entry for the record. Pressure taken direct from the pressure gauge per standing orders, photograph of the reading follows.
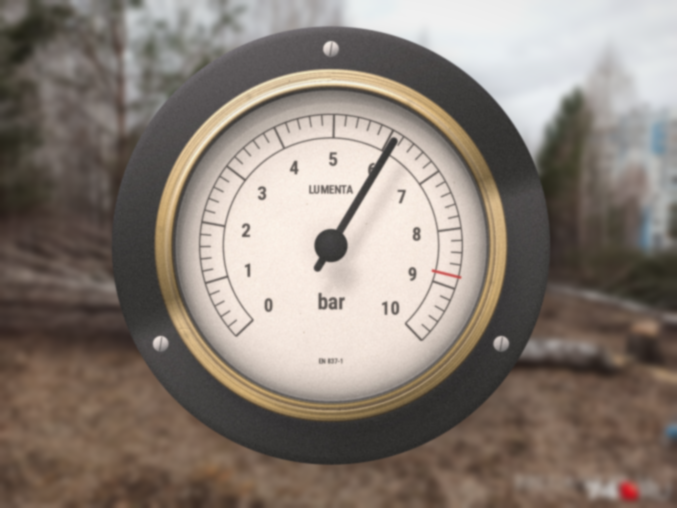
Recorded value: 6.1 bar
